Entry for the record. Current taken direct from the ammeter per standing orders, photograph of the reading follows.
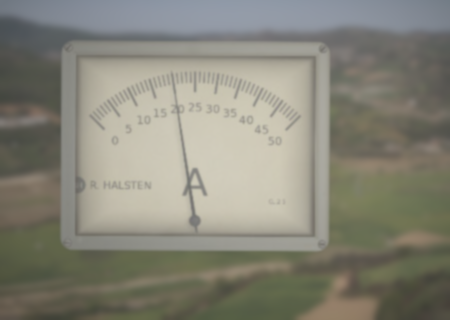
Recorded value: 20 A
